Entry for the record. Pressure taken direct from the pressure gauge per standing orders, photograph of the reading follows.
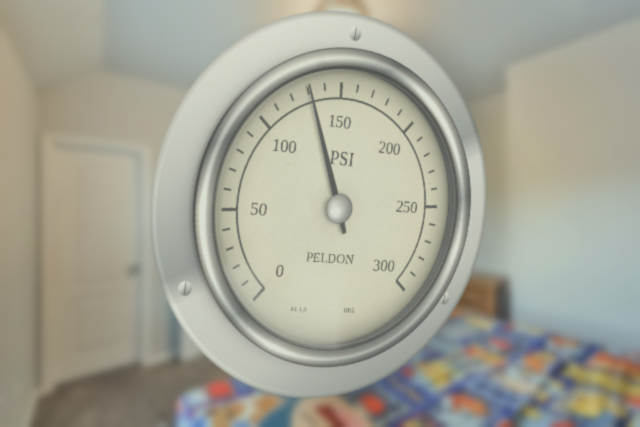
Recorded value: 130 psi
